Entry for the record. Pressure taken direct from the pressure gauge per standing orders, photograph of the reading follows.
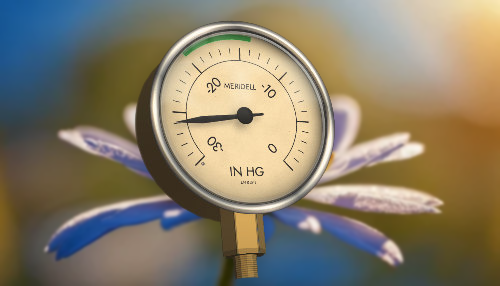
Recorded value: -26 inHg
